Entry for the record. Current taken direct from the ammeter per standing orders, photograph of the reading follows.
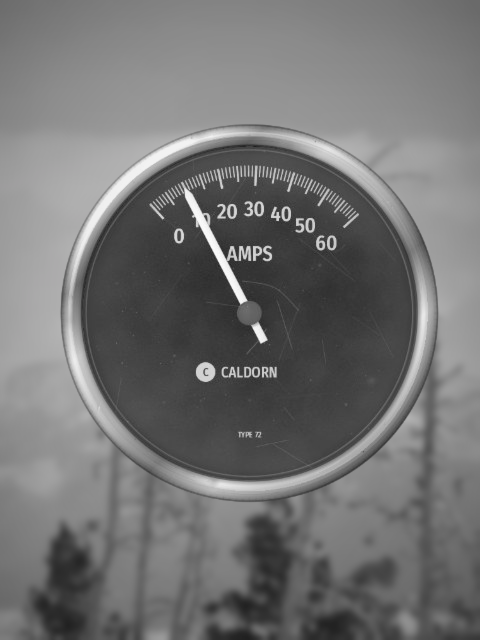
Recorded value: 10 A
